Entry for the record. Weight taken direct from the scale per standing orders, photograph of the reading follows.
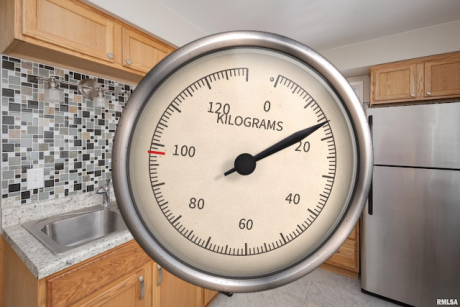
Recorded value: 16 kg
